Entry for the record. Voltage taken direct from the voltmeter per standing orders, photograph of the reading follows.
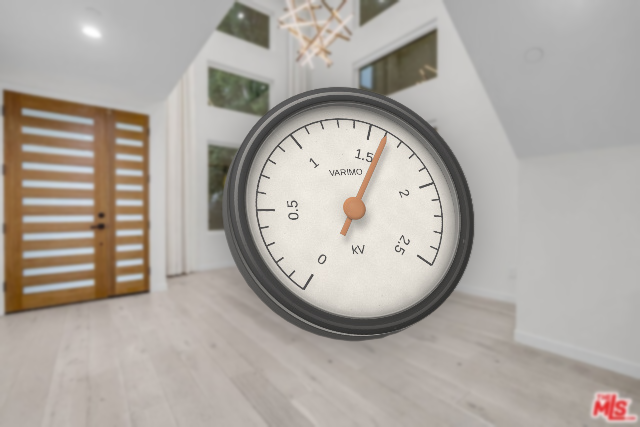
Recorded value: 1.6 kV
